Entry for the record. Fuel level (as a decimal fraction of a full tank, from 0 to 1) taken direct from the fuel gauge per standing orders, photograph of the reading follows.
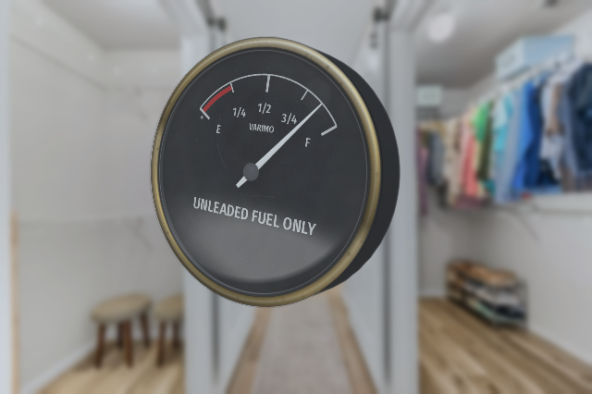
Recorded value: 0.875
